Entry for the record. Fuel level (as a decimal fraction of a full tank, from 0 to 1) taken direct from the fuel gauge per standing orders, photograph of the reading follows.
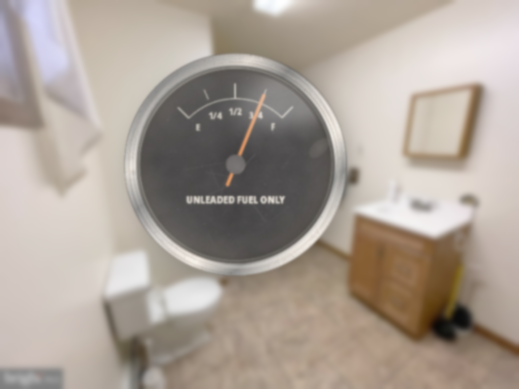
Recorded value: 0.75
